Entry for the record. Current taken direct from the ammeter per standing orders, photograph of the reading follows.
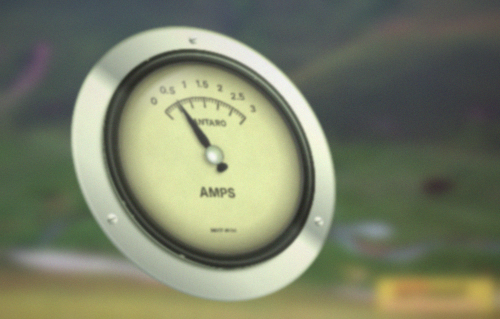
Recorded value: 0.5 A
